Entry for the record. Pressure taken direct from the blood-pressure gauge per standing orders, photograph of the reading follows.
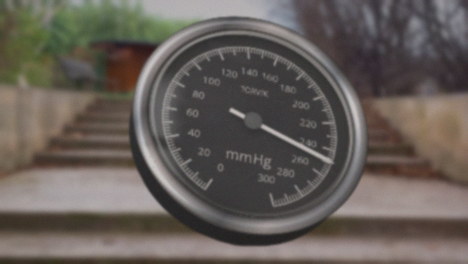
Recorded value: 250 mmHg
